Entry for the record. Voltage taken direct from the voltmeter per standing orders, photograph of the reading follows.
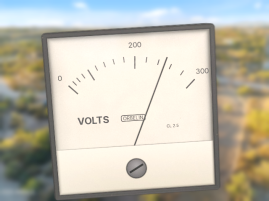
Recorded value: 250 V
